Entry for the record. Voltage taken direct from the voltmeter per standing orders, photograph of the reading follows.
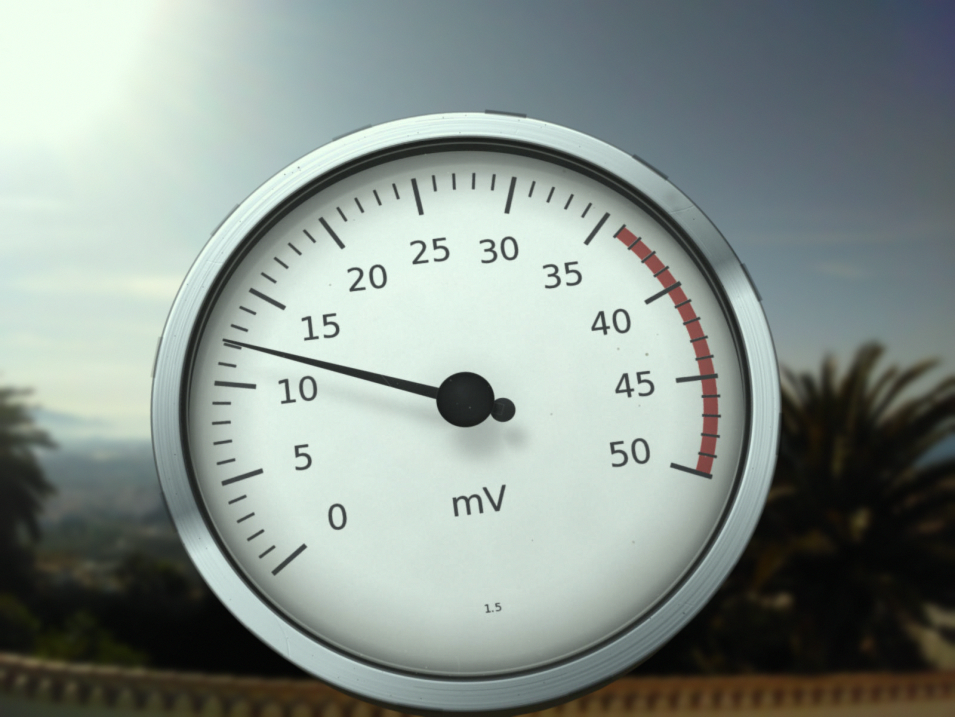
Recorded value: 12 mV
